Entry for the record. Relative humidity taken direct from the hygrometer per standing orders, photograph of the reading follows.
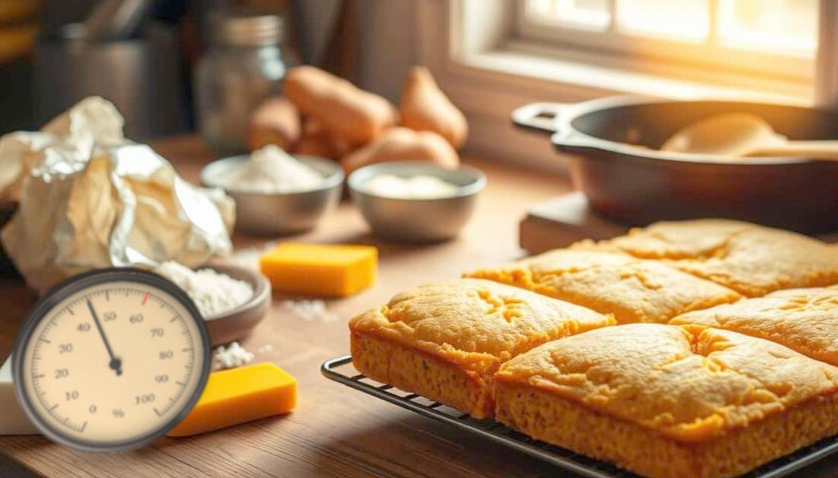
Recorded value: 45 %
